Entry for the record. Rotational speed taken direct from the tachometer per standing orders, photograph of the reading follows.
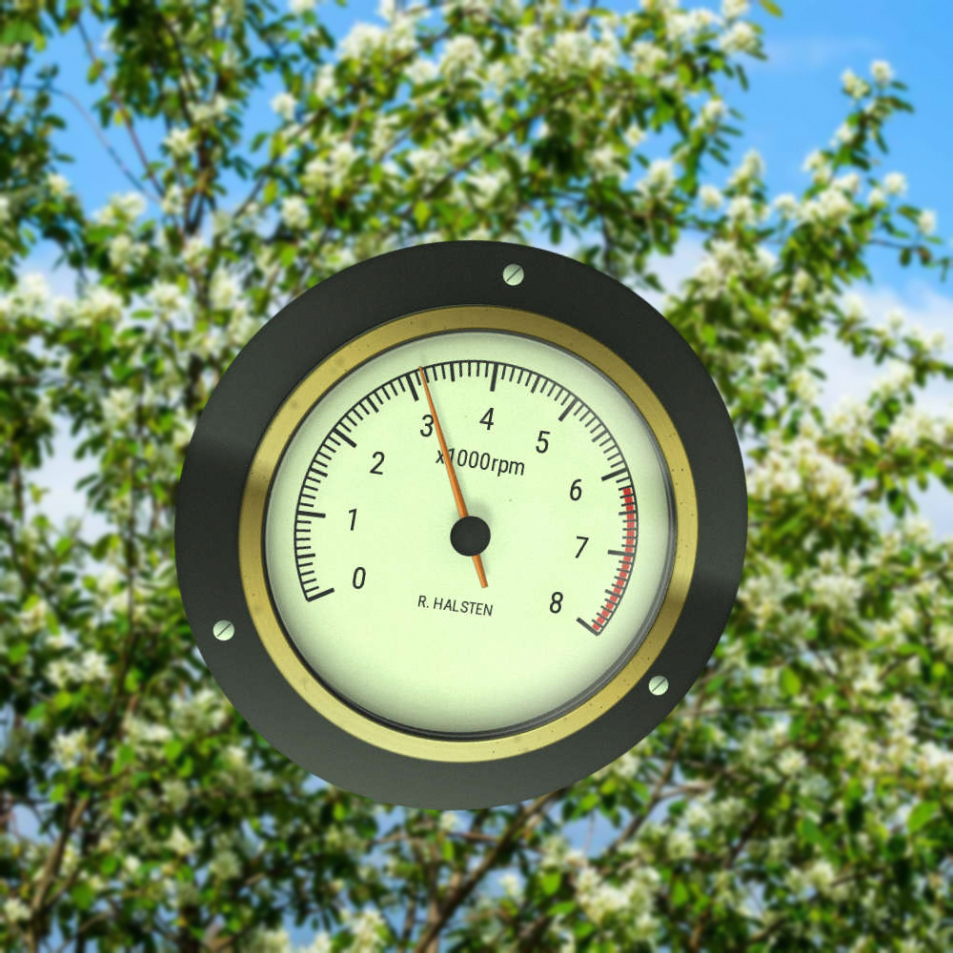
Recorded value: 3150 rpm
